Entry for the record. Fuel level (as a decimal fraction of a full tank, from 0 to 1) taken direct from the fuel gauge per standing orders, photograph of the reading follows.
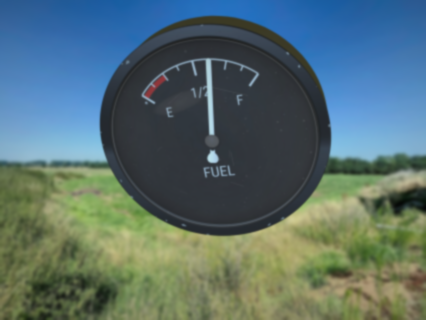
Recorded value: 0.625
